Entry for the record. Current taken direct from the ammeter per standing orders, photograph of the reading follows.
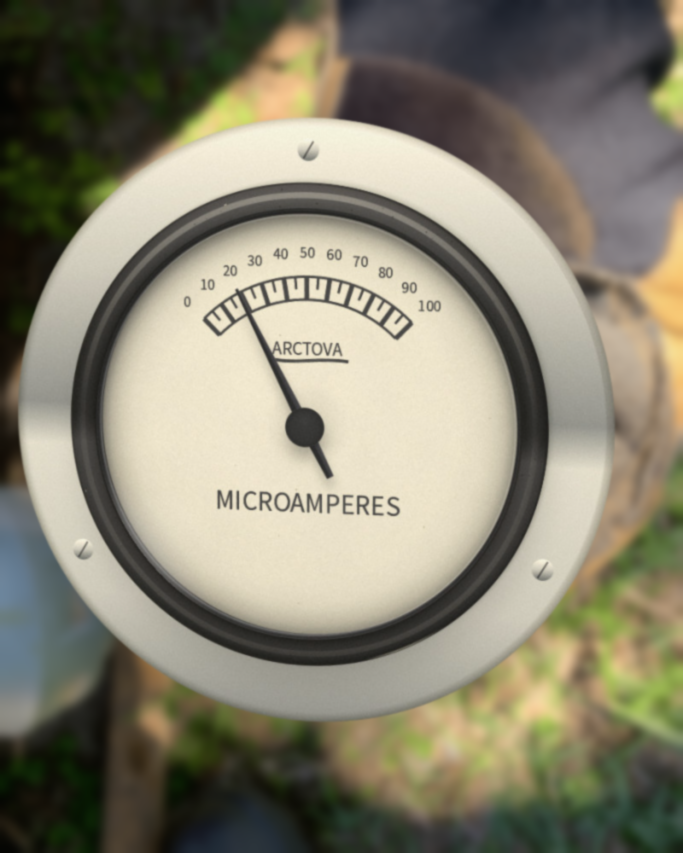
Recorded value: 20 µA
